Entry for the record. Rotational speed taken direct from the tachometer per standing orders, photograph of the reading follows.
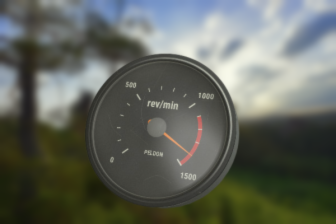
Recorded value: 1400 rpm
